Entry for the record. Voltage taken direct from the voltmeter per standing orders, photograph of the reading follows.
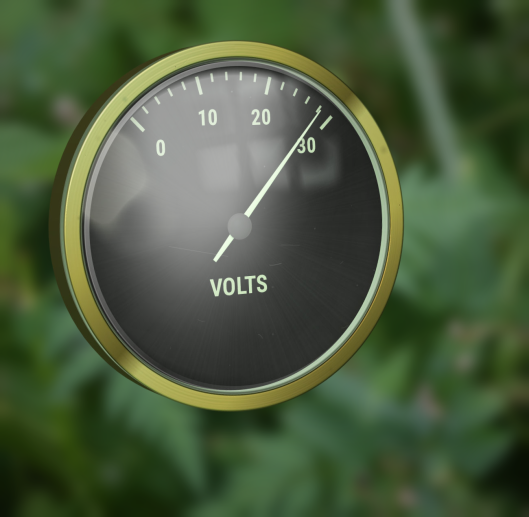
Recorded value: 28 V
